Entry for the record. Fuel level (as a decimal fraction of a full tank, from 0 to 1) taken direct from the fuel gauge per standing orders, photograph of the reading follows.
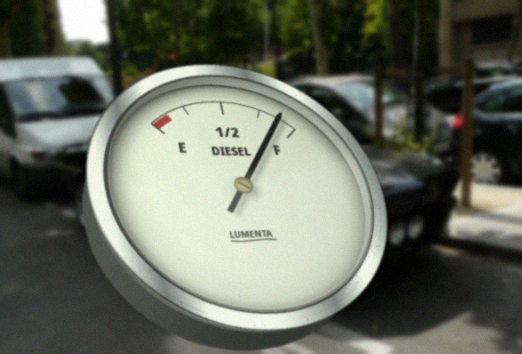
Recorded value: 0.875
